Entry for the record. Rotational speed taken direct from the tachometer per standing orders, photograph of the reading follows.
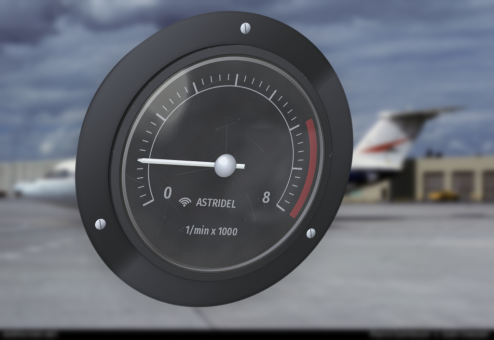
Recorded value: 1000 rpm
